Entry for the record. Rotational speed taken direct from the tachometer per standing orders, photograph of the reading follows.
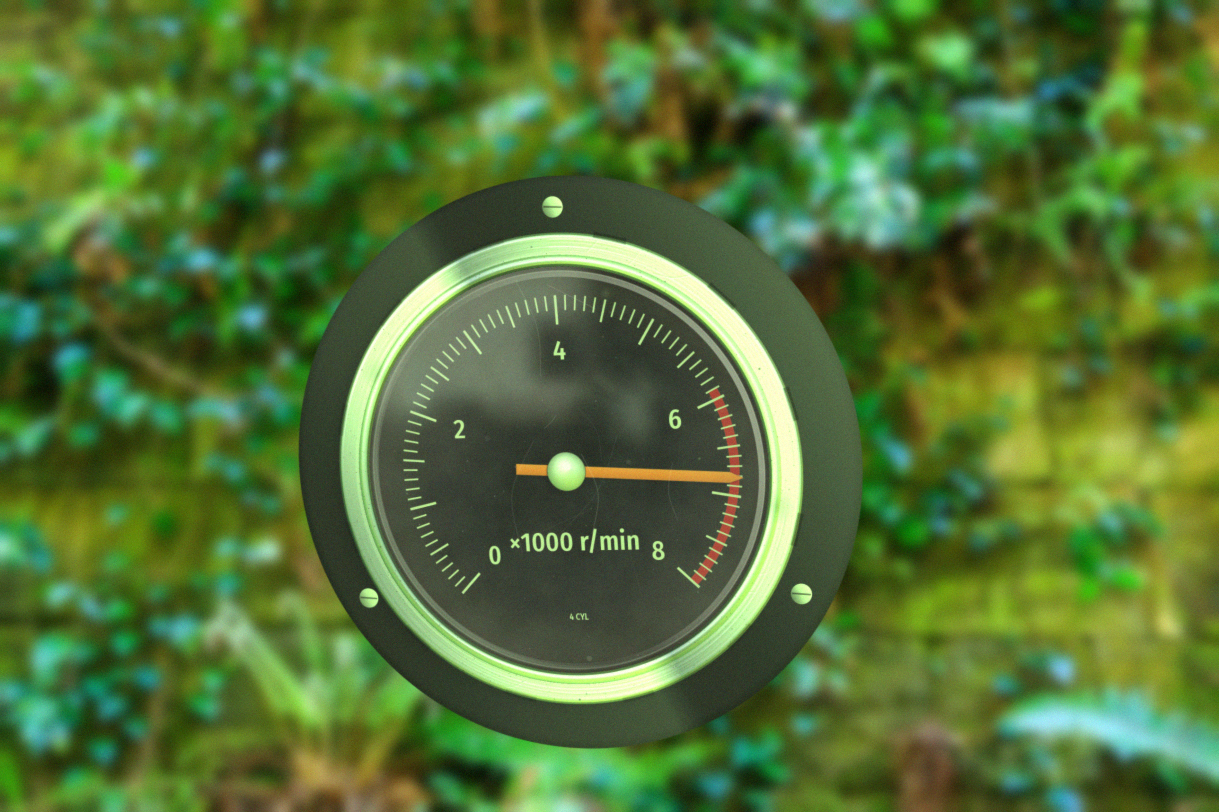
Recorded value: 6800 rpm
